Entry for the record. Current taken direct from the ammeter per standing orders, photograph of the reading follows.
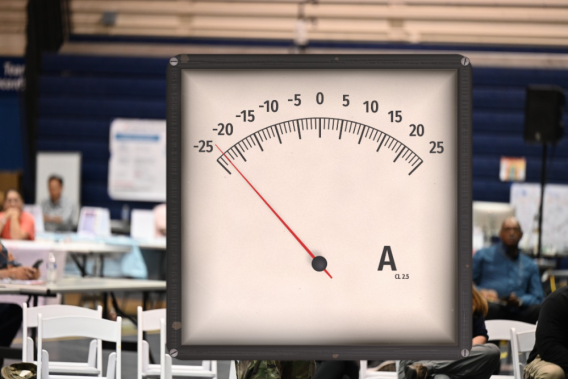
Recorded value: -23 A
